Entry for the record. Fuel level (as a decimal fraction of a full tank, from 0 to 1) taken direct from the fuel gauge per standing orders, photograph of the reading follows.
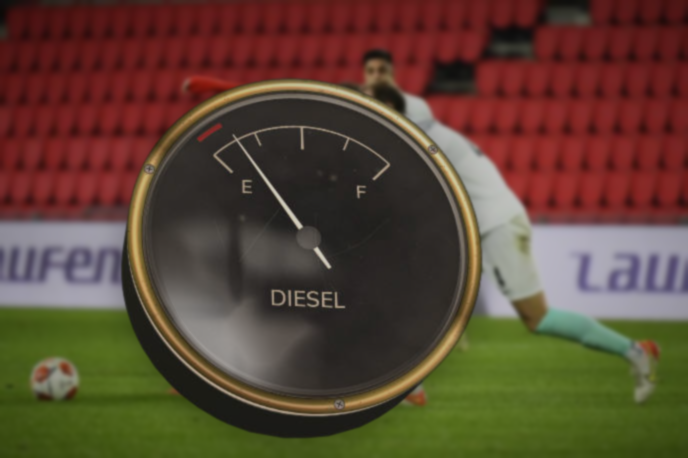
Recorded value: 0.125
